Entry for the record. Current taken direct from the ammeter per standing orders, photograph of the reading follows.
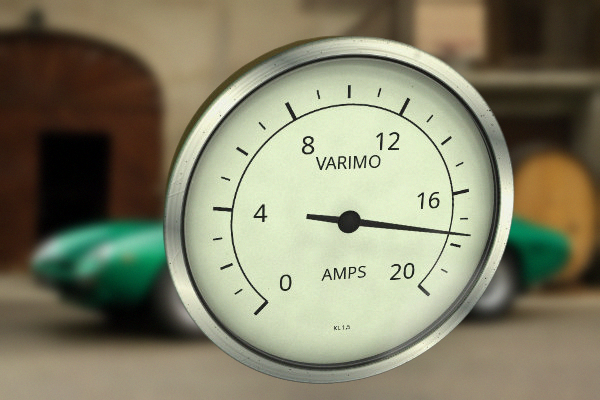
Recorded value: 17.5 A
